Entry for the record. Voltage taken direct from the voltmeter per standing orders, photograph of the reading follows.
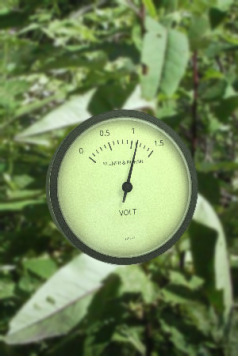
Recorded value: 1.1 V
